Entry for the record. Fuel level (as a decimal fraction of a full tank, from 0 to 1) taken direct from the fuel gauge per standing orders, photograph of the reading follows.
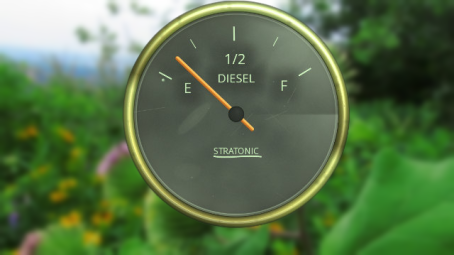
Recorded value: 0.125
